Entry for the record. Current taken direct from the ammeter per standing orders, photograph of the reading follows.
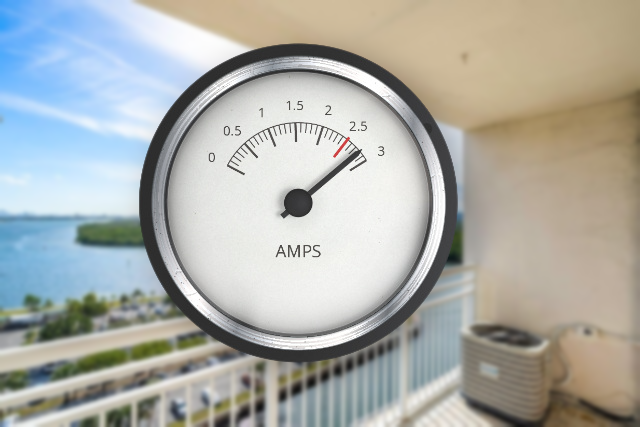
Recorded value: 2.8 A
